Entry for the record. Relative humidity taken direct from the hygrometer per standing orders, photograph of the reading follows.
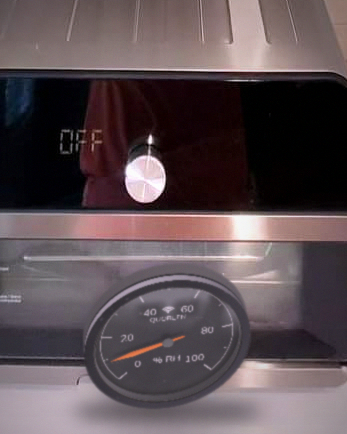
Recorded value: 10 %
